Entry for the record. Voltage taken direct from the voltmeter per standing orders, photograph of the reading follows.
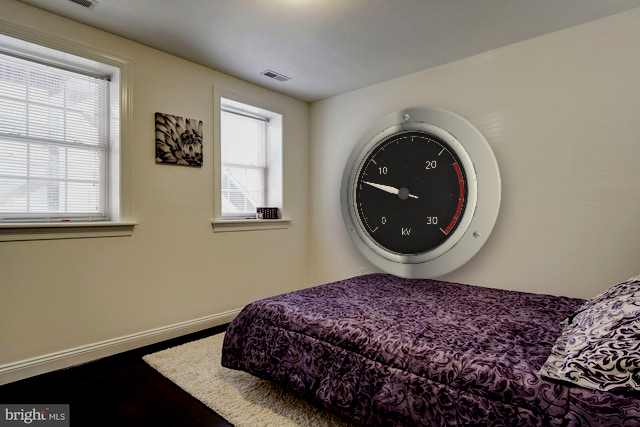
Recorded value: 7 kV
